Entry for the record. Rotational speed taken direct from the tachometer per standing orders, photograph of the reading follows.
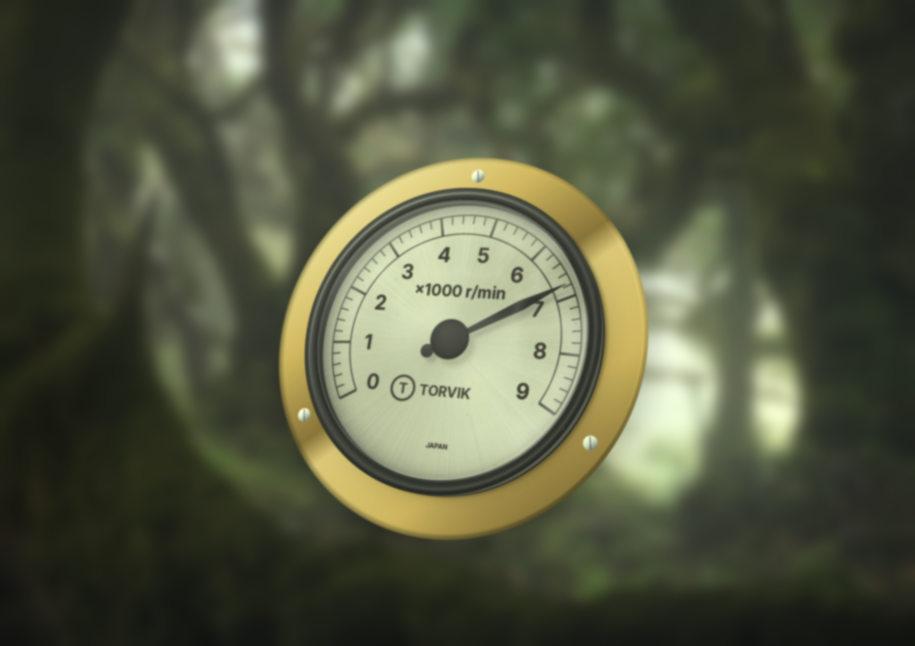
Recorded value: 6800 rpm
